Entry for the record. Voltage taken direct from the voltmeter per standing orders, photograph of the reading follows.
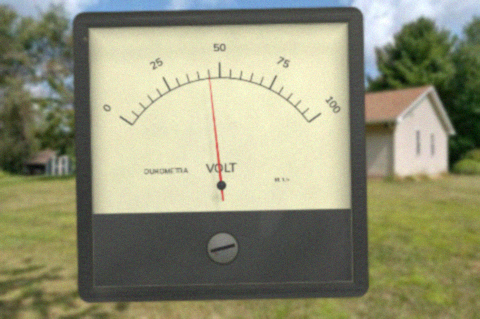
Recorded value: 45 V
